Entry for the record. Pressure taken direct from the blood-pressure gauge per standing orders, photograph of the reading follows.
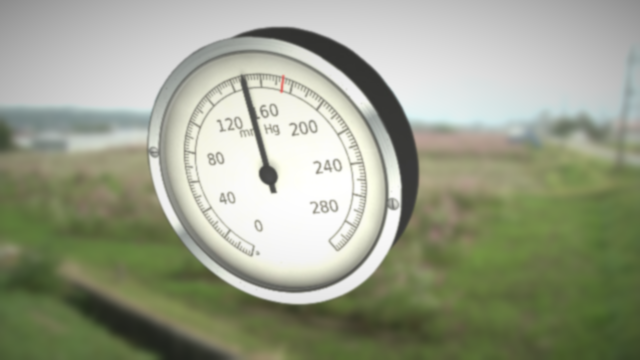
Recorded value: 150 mmHg
